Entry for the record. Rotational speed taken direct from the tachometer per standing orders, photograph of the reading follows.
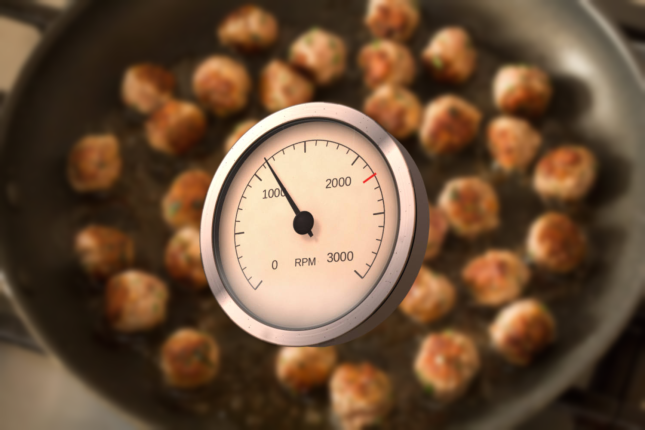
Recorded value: 1150 rpm
